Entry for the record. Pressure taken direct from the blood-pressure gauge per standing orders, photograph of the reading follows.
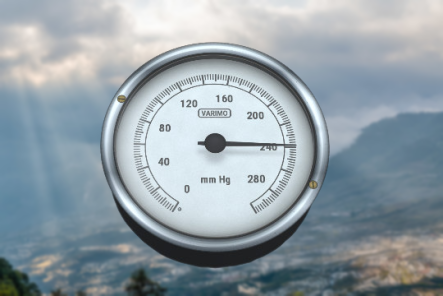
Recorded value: 240 mmHg
